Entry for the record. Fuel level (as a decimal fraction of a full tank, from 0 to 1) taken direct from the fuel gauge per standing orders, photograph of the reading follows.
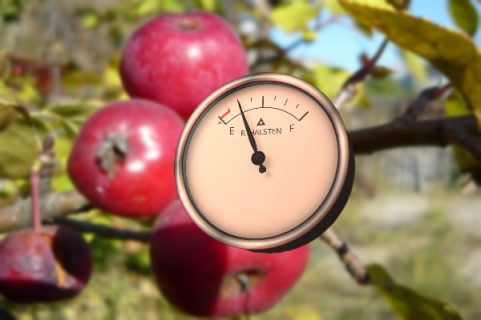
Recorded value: 0.25
